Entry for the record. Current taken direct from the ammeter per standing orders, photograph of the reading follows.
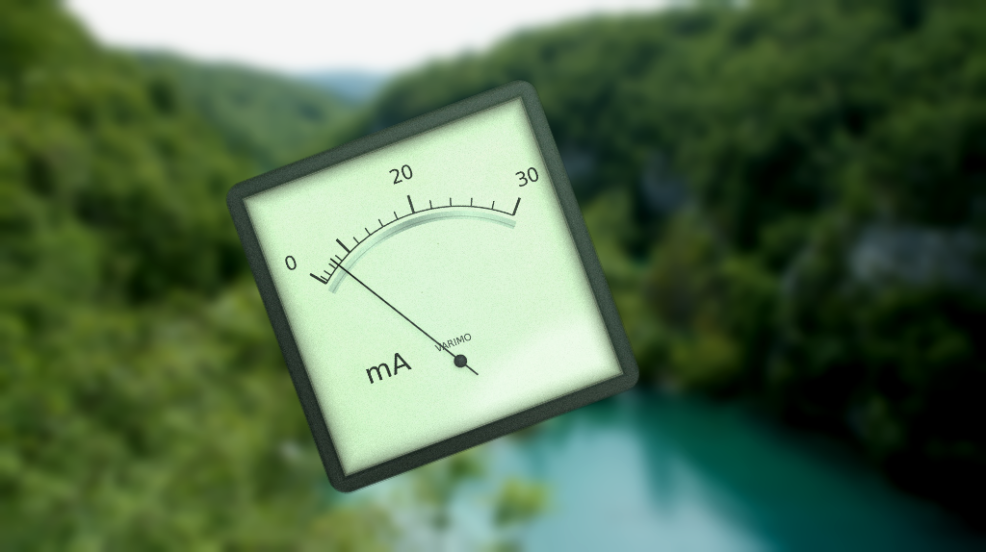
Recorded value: 7 mA
